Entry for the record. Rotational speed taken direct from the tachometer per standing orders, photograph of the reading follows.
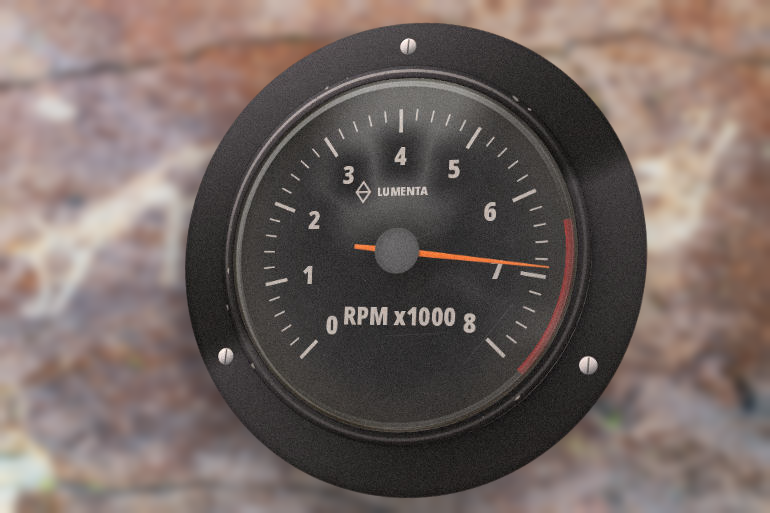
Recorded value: 6900 rpm
